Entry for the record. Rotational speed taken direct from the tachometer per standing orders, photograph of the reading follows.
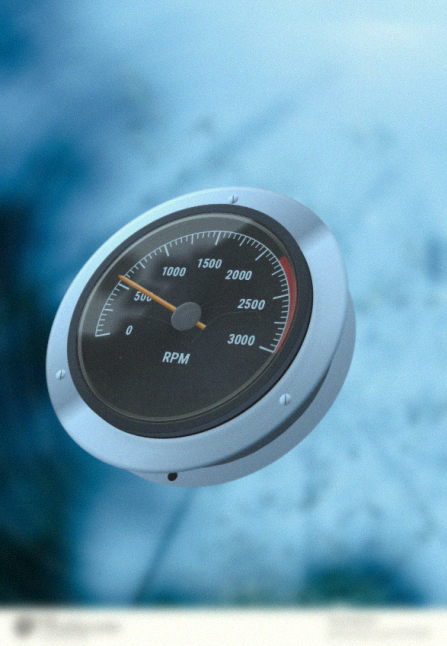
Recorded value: 550 rpm
